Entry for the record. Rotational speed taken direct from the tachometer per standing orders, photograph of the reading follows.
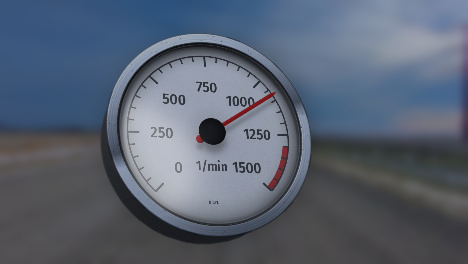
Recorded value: 1075 rpm
